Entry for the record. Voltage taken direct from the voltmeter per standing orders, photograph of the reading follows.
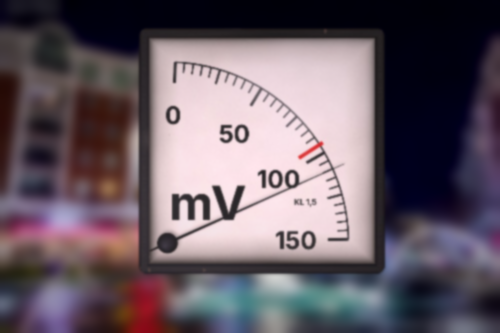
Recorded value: 110 mV
